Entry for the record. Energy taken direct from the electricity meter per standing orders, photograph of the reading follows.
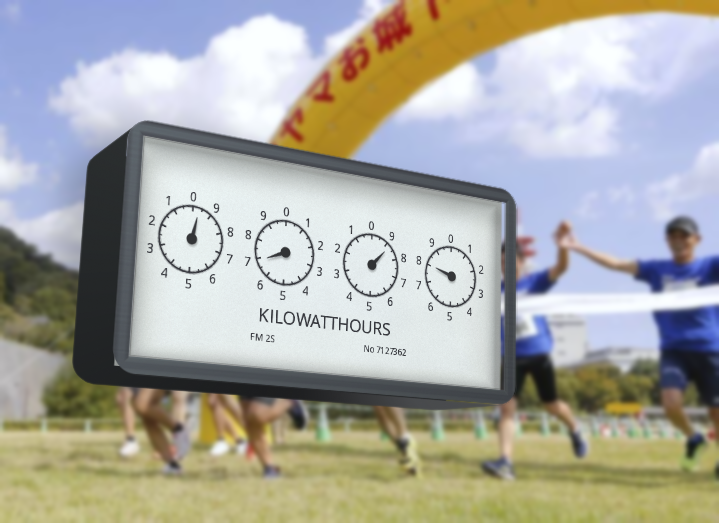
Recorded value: 9688 kWh
